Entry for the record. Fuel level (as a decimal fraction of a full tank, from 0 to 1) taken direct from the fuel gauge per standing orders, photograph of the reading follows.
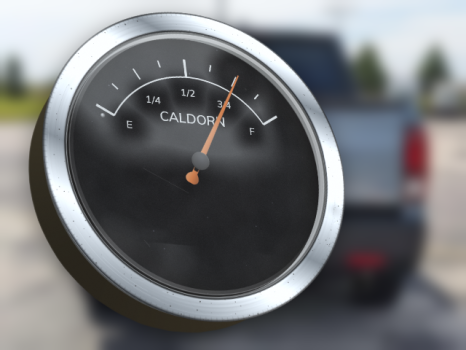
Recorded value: 0.75
